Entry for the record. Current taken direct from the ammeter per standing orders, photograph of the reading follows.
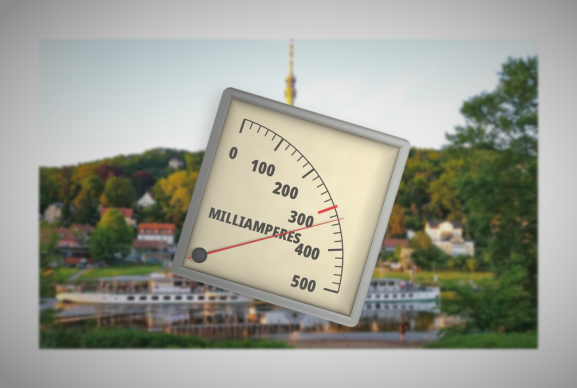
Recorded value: 330 mA
